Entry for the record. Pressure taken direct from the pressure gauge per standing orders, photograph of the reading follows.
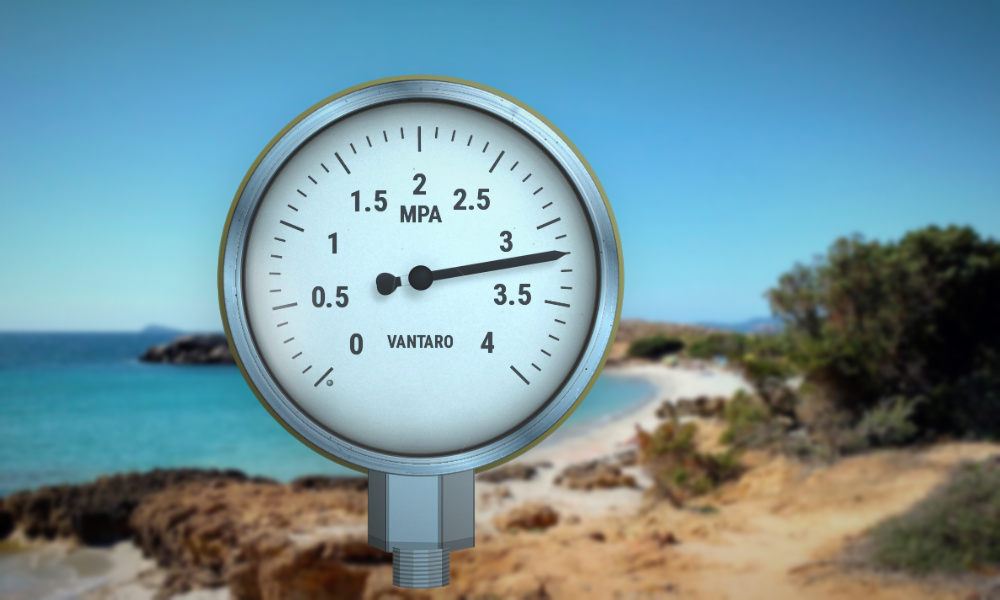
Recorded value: 3.2 MPa
